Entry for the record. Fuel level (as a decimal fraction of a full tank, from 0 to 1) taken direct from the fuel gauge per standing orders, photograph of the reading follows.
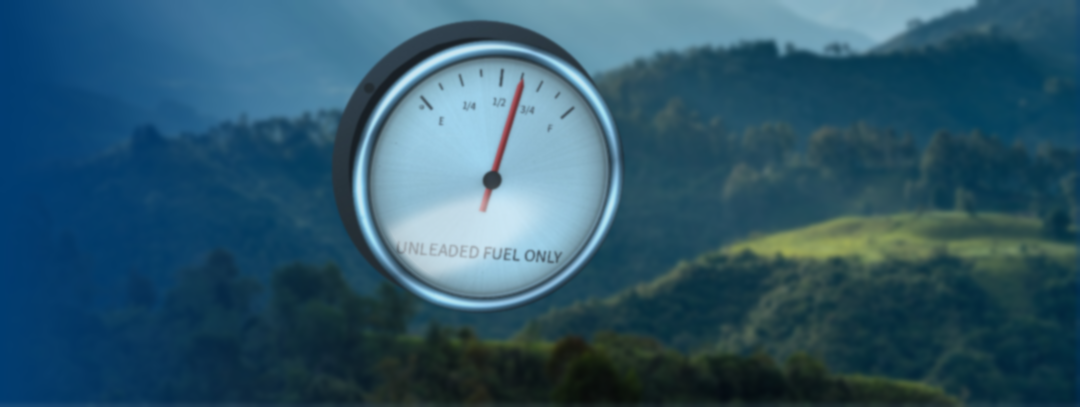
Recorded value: 0.625
